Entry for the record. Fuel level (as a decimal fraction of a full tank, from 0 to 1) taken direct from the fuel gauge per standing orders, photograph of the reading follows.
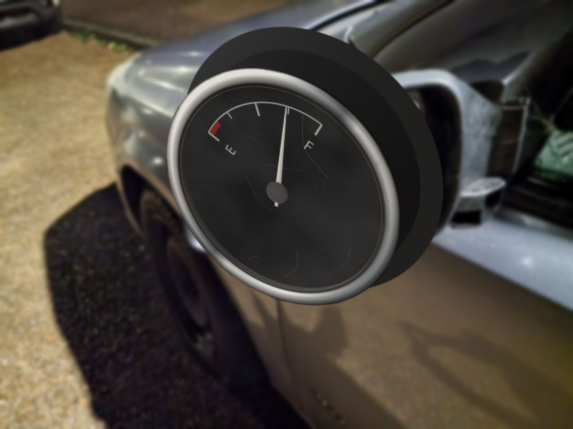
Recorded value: 0.75
